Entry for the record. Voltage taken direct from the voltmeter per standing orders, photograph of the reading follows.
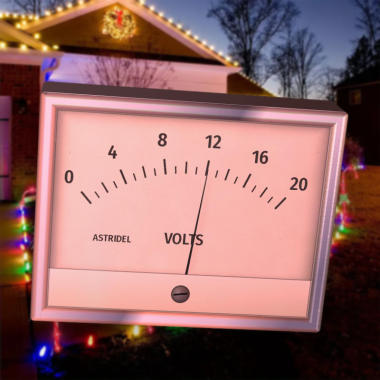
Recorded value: 12 V
